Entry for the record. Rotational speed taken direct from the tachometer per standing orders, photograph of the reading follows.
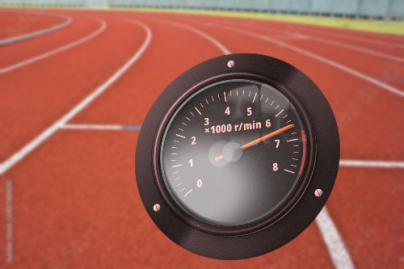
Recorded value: 6600 rpm
